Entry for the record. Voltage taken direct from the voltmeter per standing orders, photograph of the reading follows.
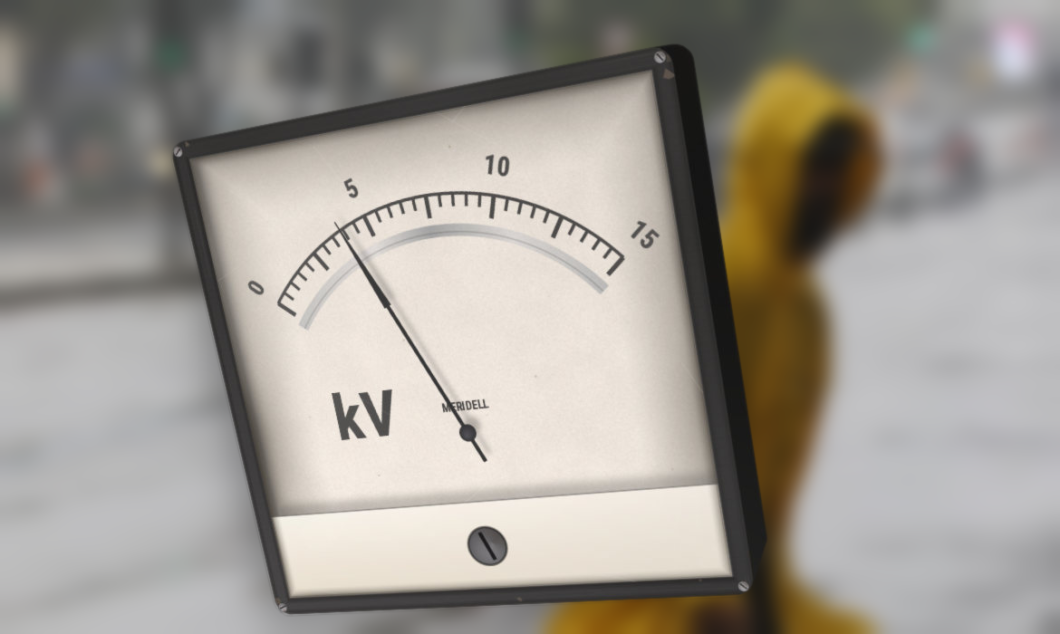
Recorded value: 4 kV
